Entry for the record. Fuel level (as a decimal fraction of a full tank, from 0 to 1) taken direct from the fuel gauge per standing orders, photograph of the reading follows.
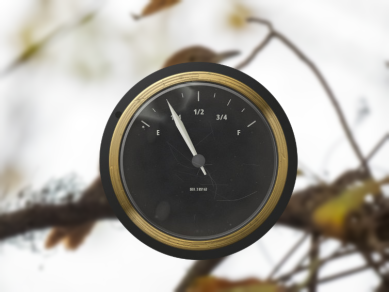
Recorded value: 0.25
